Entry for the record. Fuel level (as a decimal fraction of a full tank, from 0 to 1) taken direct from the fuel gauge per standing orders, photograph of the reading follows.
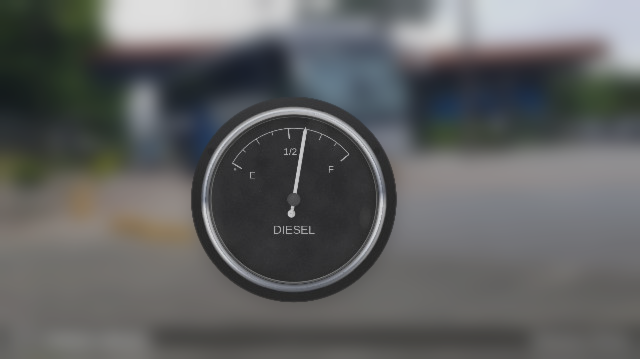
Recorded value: 0.625
